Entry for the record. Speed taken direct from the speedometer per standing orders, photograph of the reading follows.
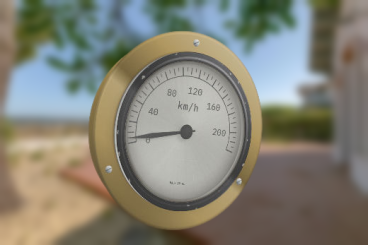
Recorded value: 5 km/h
